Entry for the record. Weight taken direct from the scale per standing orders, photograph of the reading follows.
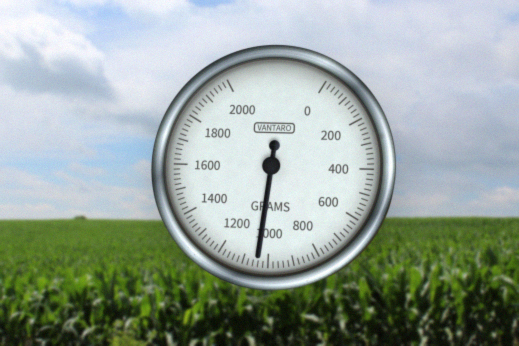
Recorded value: 1040 g
